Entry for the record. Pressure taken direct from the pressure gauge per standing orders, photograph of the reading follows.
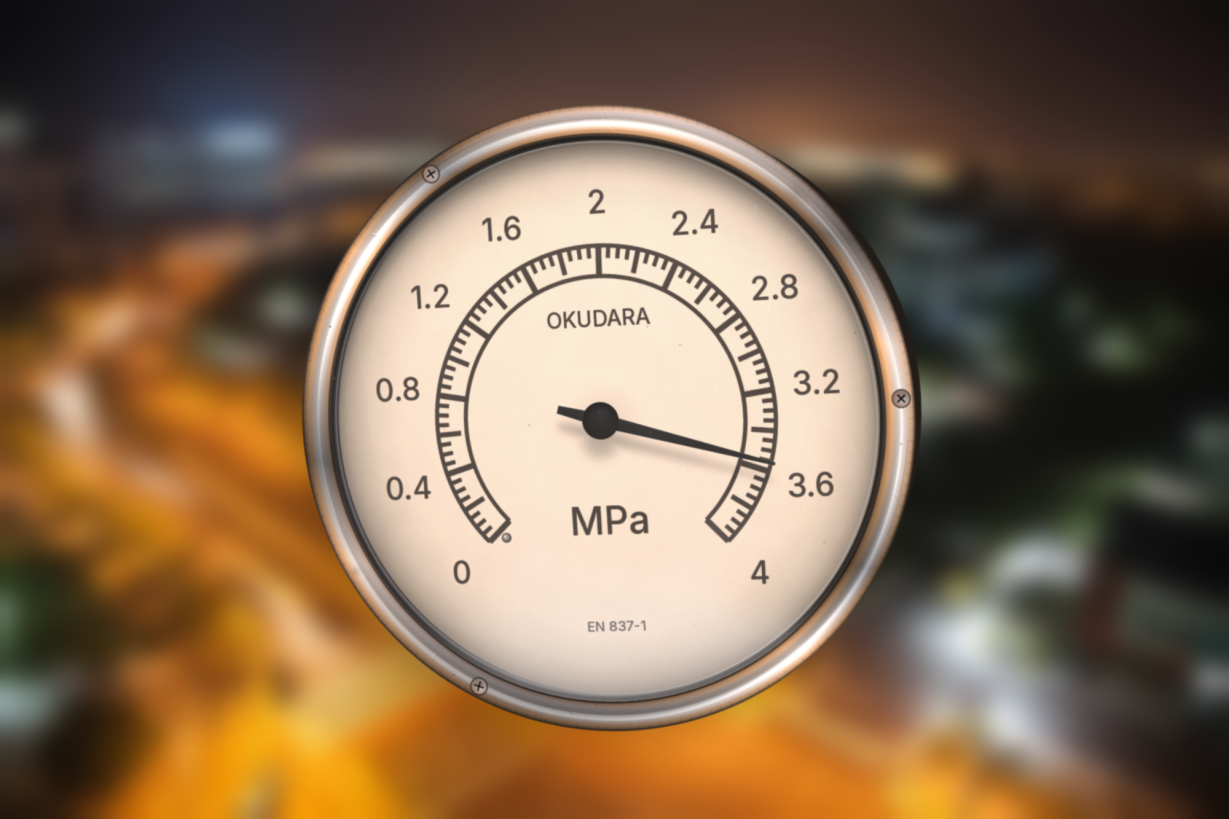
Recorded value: 3.55 MPa
